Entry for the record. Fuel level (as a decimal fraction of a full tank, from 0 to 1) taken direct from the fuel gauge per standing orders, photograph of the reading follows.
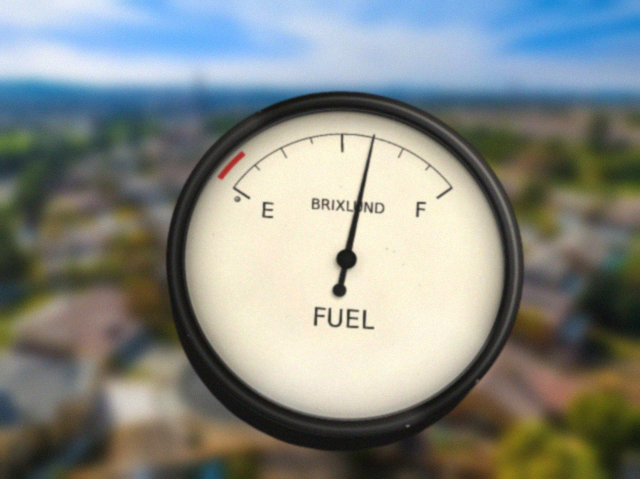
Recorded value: 0.625
